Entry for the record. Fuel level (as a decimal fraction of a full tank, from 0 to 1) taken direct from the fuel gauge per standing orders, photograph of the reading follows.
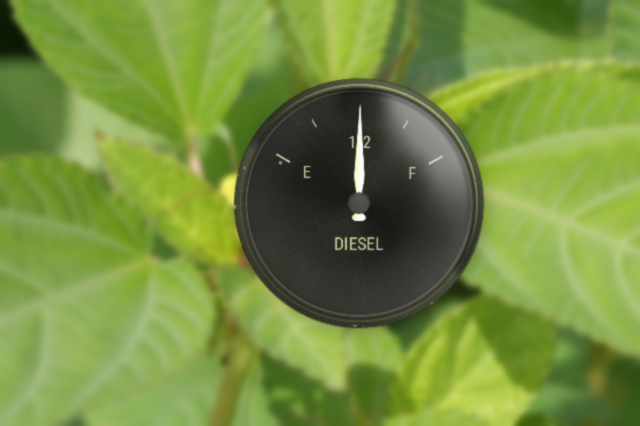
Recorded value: 0.5
